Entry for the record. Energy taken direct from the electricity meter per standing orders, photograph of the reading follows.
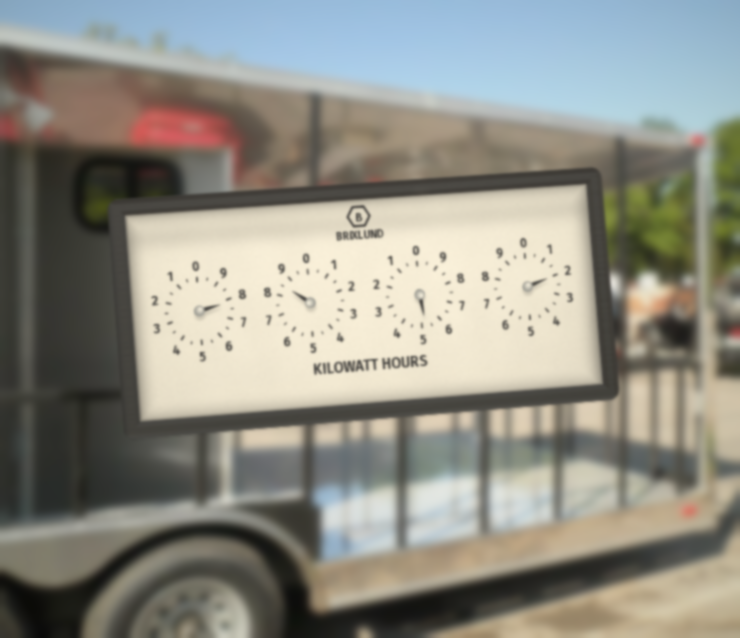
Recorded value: 7852 kWh
